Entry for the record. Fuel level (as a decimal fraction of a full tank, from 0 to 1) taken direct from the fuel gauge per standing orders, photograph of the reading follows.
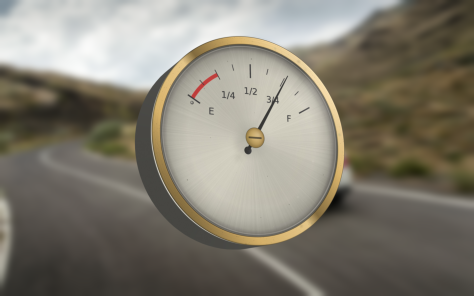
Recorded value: 0.75
